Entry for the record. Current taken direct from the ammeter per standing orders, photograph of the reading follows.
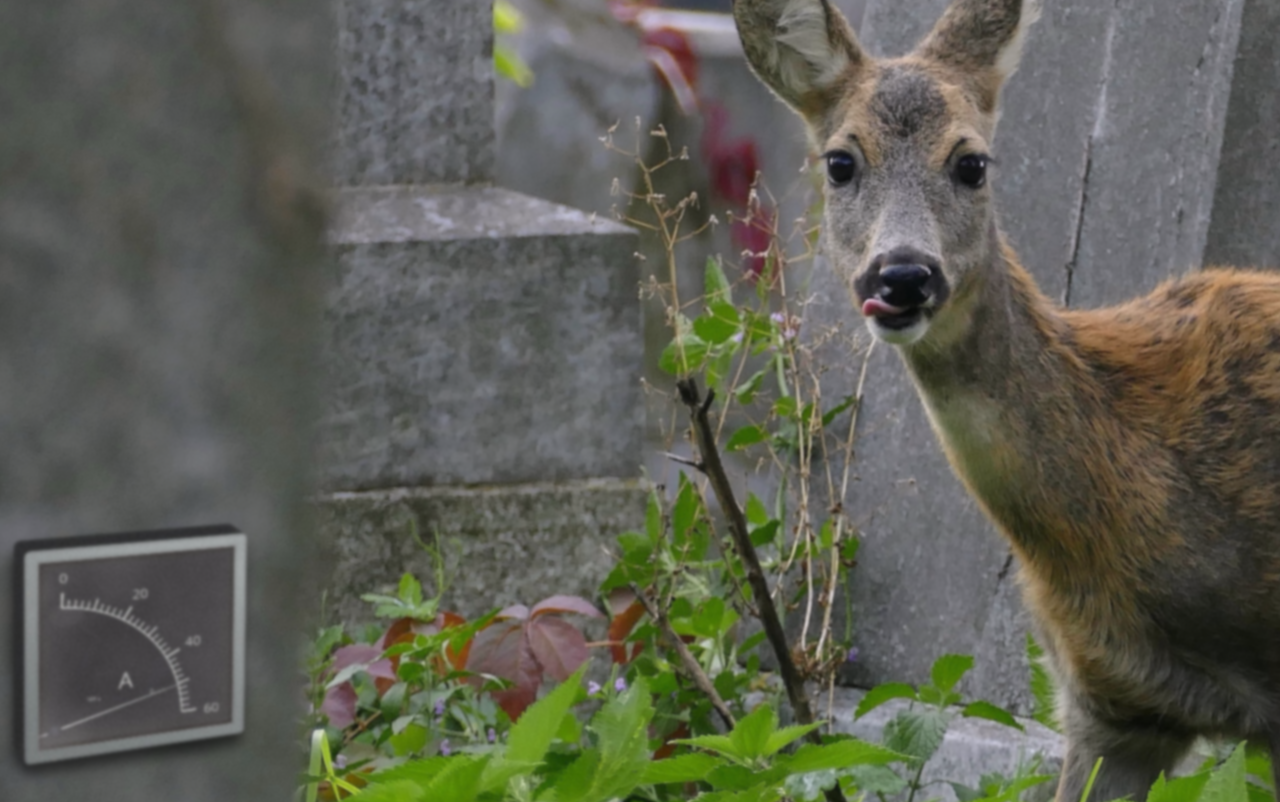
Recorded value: 50 A
